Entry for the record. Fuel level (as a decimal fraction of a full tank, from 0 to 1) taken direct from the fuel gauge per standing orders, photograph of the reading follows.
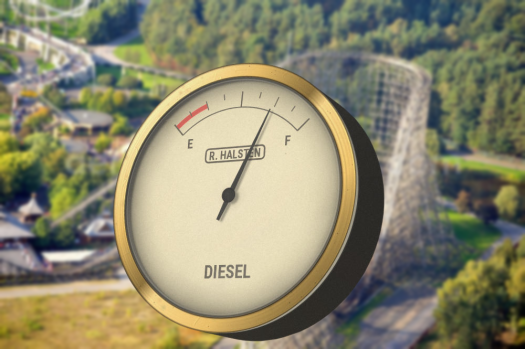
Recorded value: 0.75
